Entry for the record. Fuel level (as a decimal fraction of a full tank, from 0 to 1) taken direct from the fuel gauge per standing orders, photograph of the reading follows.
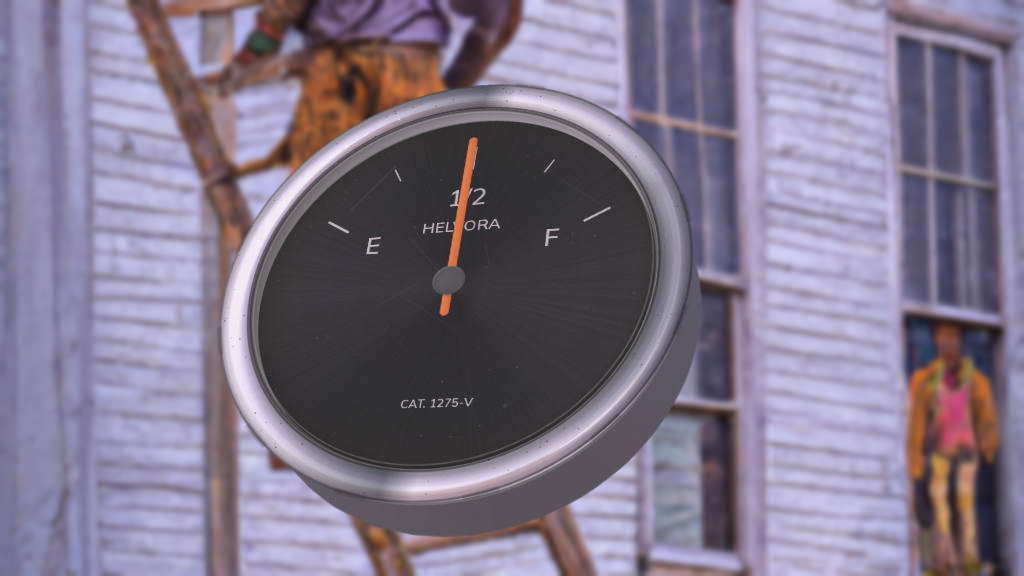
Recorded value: 0.5
